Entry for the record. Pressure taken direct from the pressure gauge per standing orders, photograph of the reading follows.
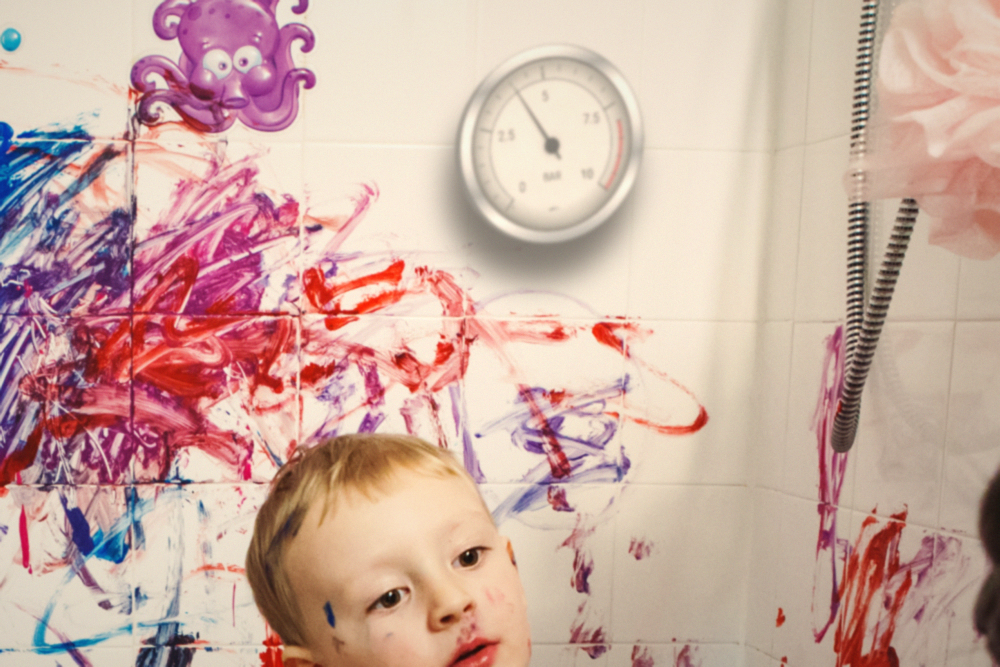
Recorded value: 4 bar
